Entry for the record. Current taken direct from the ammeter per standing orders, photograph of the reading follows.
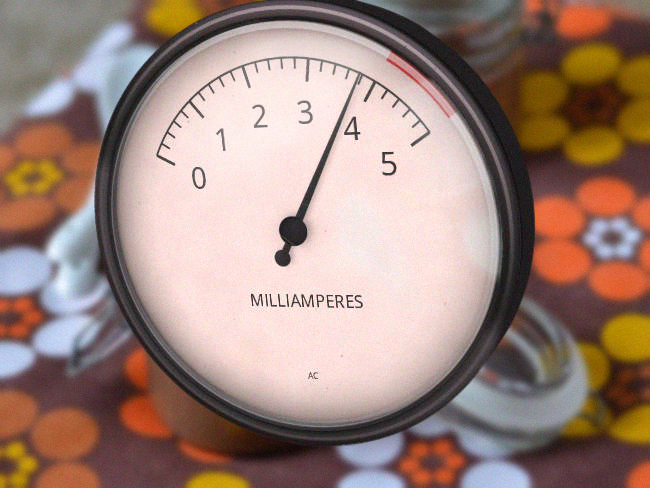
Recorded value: 3.8 mA
